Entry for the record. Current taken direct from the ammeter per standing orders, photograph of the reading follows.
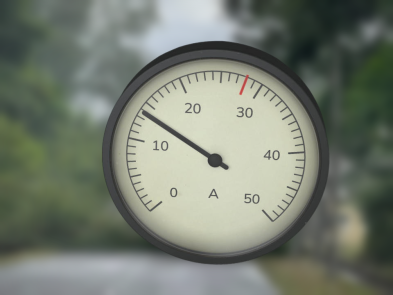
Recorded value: 14 A
